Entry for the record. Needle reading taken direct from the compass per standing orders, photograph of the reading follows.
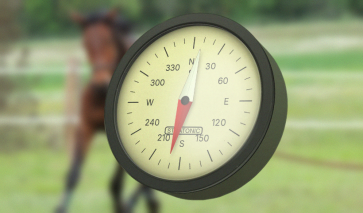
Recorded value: 190 °
